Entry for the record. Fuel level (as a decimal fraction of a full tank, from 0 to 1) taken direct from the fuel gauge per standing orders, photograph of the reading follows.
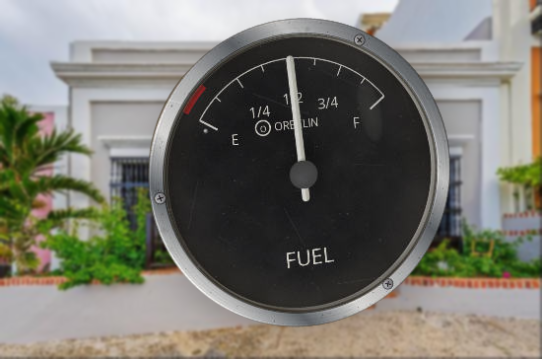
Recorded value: 0.5
